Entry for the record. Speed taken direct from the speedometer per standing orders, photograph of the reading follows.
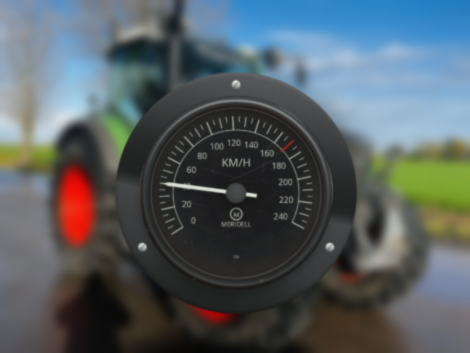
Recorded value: 40 km/h
